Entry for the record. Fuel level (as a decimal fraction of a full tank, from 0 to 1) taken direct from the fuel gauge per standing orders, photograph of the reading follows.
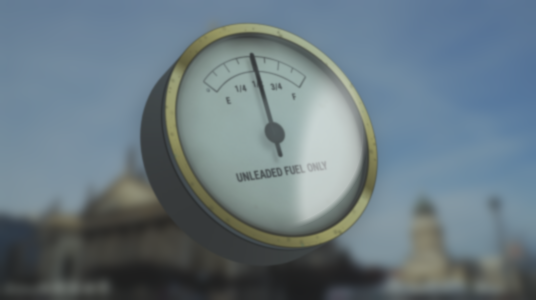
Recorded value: 0.5
